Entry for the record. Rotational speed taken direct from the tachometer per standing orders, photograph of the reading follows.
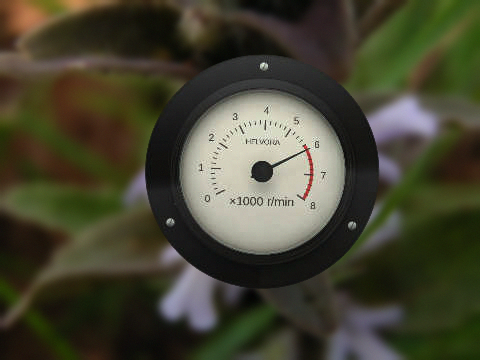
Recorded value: 6000 rpm
